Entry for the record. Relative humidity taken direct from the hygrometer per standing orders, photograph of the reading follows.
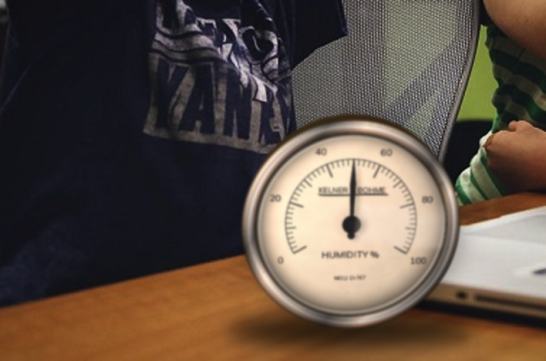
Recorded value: 50 %
